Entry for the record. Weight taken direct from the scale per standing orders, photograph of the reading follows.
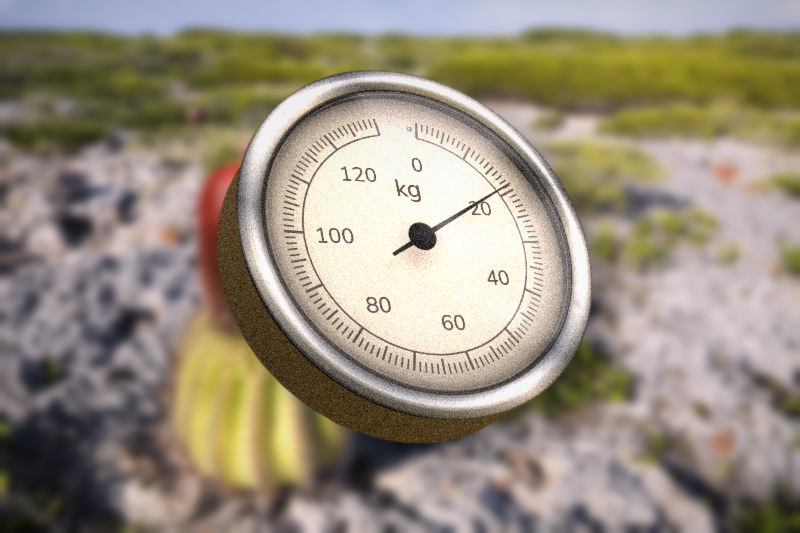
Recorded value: 19 kg
